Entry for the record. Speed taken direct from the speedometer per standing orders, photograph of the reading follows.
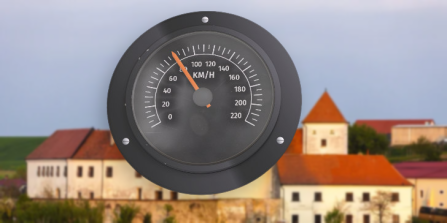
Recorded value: 80 km/h
